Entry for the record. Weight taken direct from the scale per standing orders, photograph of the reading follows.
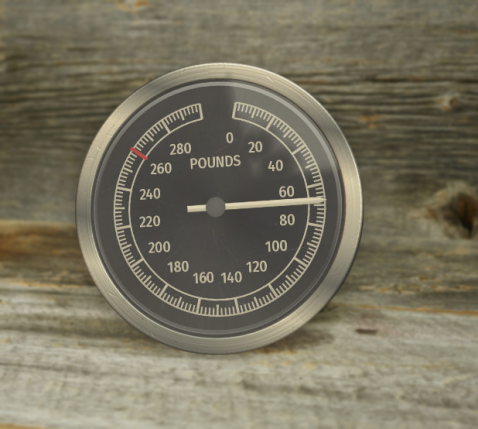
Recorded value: 68 lb
